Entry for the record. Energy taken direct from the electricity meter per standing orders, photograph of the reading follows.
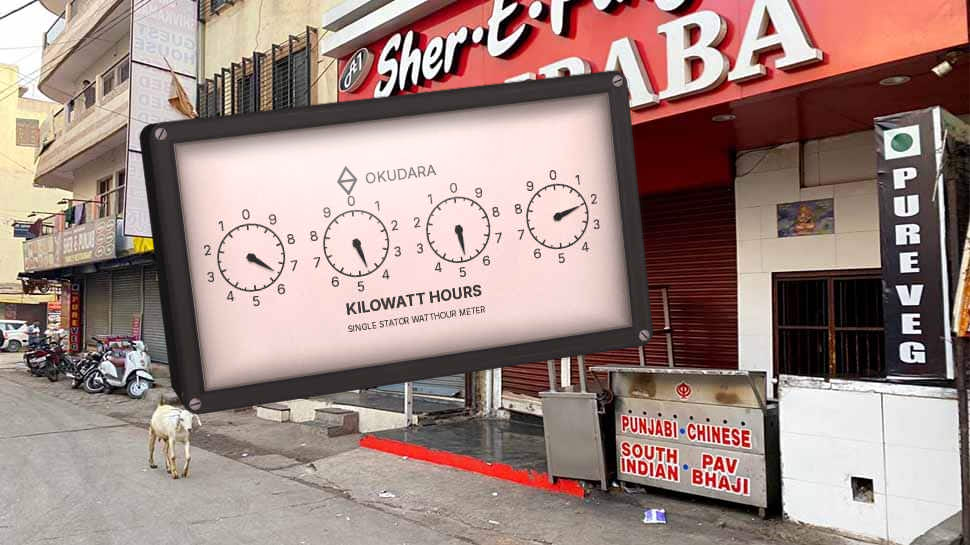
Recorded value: 6452 kWh
